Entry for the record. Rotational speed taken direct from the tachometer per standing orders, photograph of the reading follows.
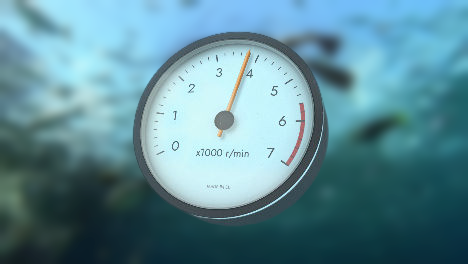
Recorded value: 3800 rpm
